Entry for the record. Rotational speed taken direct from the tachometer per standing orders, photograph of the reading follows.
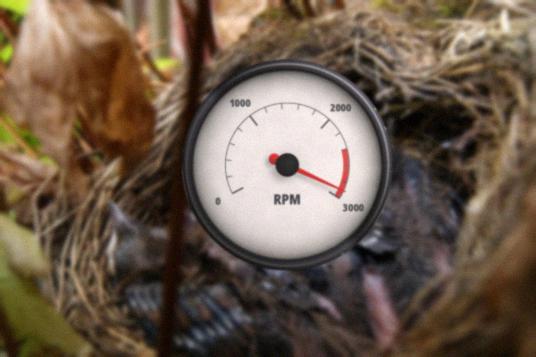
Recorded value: 2900 rpm
